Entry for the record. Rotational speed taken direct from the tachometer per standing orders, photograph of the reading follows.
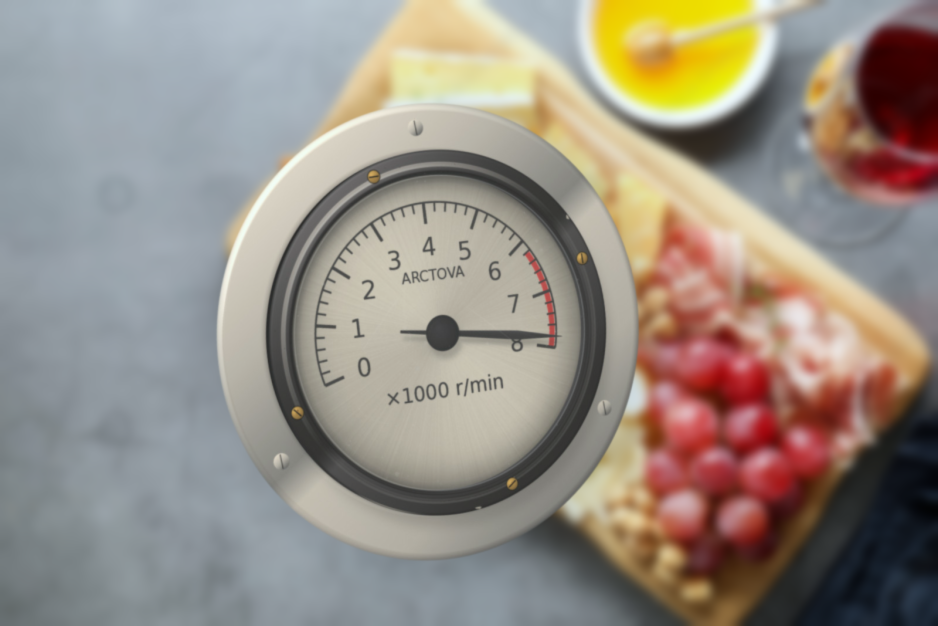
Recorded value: 7800 rpm
